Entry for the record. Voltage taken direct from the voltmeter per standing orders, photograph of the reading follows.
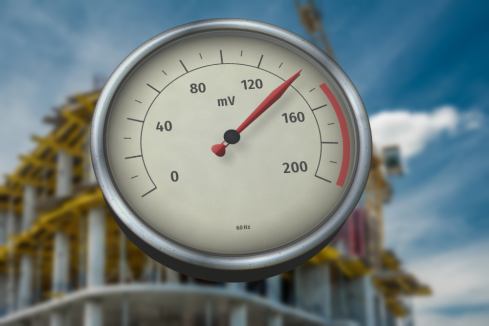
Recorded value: 140 mV
